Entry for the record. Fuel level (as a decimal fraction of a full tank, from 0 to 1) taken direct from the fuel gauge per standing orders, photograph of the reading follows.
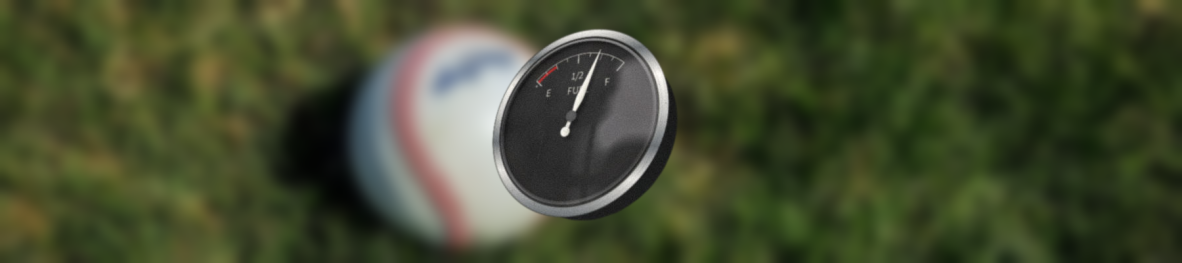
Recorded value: 0.75
